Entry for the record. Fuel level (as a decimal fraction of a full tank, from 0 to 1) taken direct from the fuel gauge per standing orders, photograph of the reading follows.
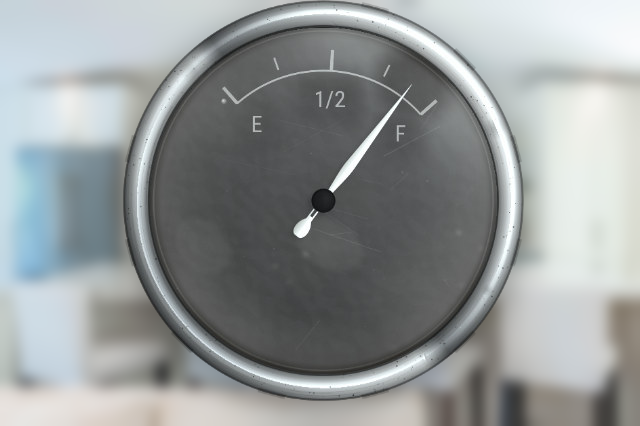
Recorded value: 0.875
